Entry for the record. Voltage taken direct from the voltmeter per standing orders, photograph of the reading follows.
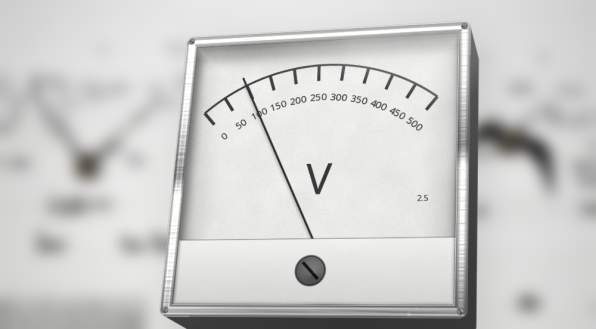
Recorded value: 100 V
